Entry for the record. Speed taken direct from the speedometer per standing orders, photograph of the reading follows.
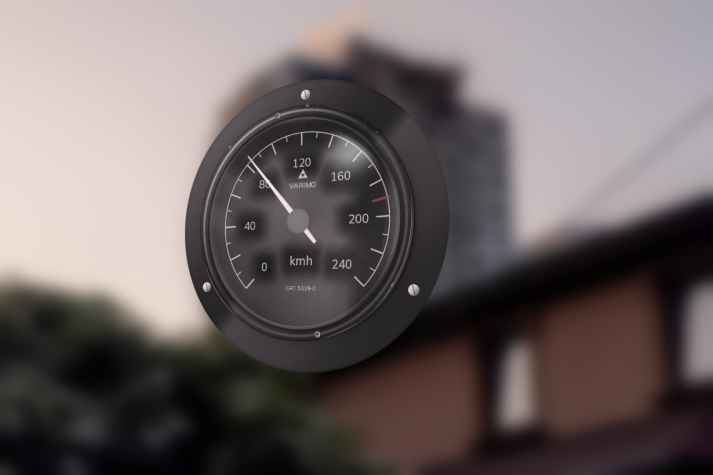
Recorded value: 85 km/h
